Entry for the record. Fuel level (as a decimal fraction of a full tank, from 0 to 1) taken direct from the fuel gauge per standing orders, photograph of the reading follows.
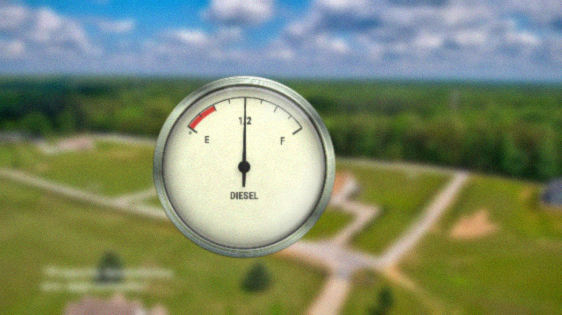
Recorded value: 0.5
